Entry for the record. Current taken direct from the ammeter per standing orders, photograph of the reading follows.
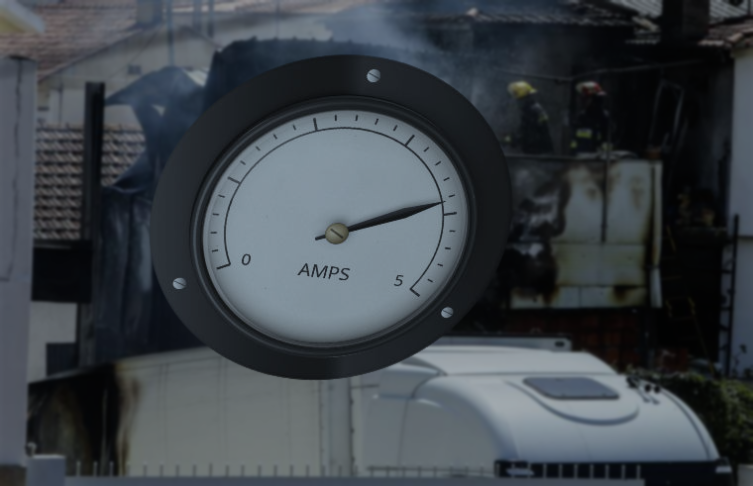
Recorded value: 3.8 A
